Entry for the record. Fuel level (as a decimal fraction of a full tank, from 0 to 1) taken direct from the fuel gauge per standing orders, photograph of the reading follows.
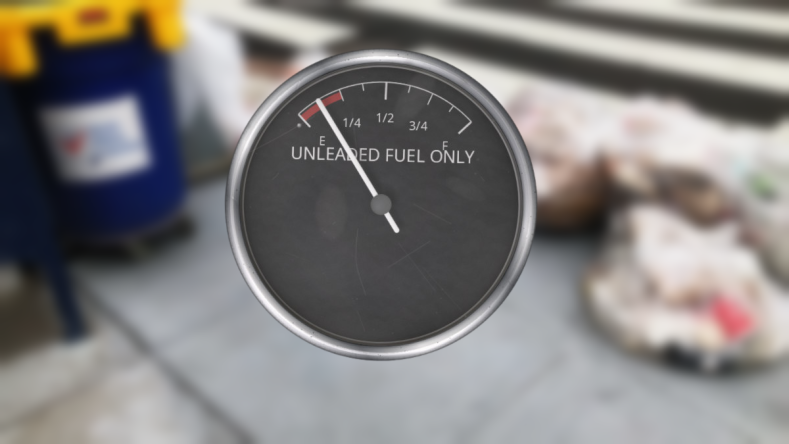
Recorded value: 0.125
